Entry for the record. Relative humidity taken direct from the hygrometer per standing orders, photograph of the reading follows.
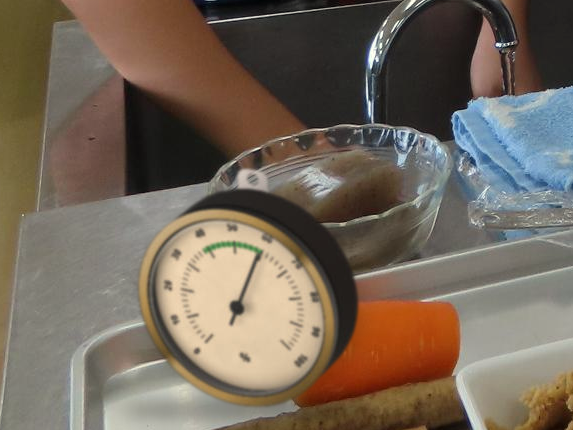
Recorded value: 60 %
